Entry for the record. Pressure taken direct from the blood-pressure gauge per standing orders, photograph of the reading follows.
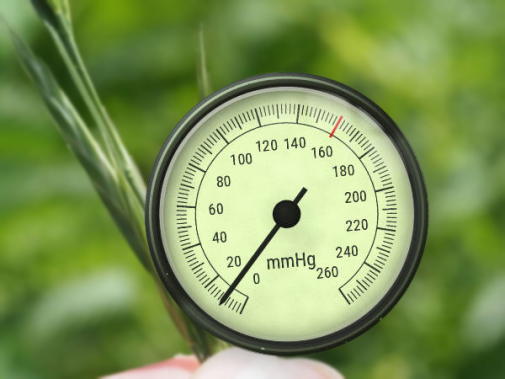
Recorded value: 10 mmHg
